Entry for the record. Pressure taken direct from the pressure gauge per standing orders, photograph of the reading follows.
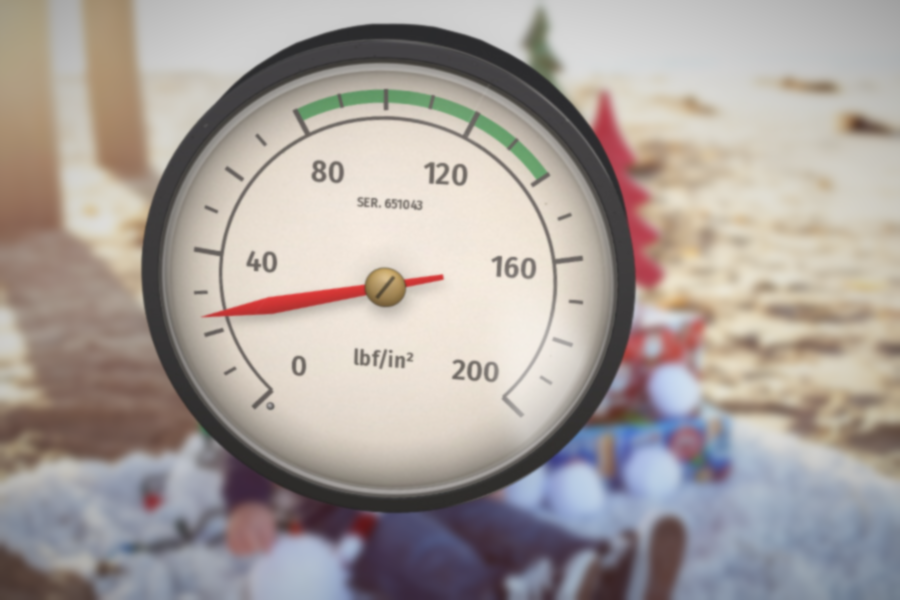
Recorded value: 25 psi
